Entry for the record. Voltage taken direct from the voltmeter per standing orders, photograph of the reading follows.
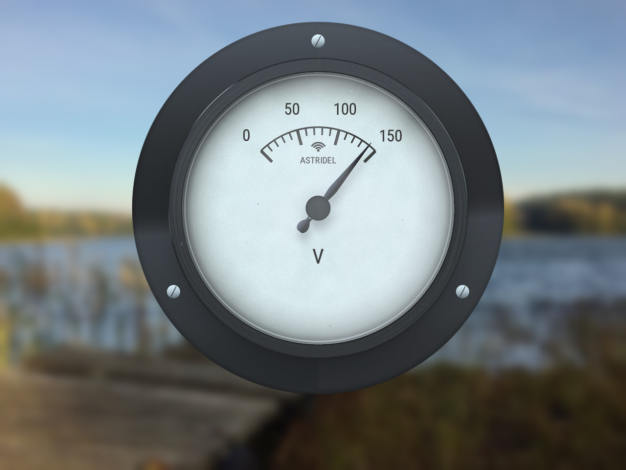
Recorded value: 140 V
